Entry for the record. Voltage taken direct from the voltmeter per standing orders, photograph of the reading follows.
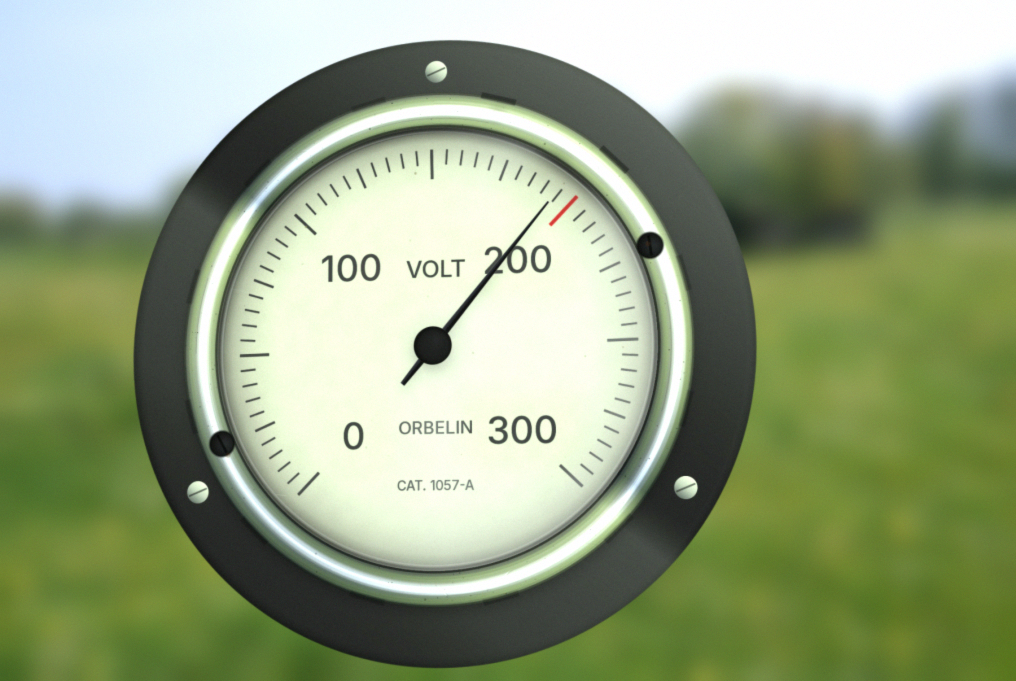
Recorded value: 195 V
